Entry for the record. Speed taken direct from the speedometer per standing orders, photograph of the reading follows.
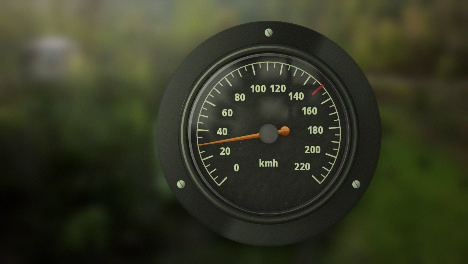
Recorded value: 30 km/h
